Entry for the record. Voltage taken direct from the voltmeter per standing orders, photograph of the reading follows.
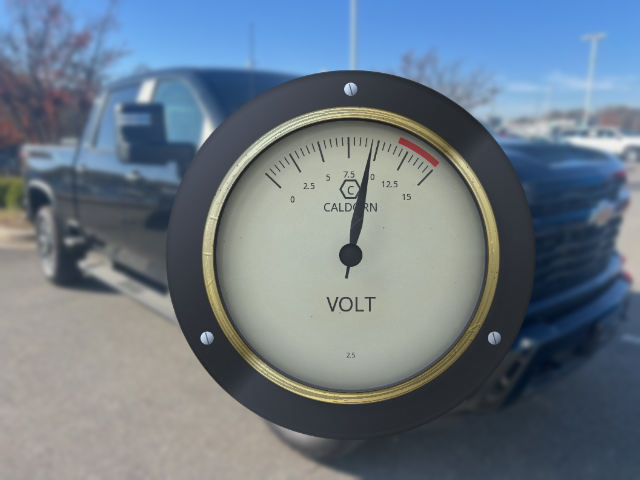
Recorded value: 9.5 V
